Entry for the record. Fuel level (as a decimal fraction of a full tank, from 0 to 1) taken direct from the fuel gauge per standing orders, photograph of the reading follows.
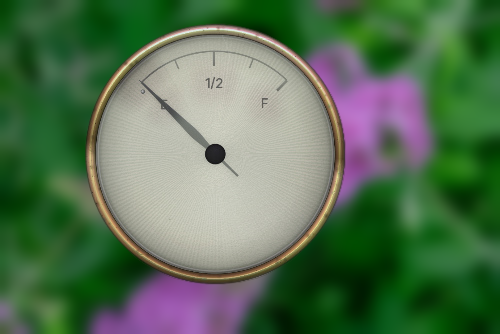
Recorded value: 0
